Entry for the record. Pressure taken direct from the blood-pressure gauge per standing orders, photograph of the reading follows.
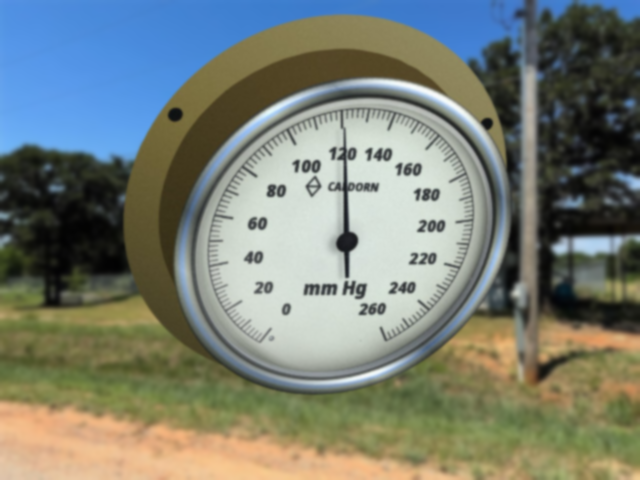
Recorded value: 120 mmHg
